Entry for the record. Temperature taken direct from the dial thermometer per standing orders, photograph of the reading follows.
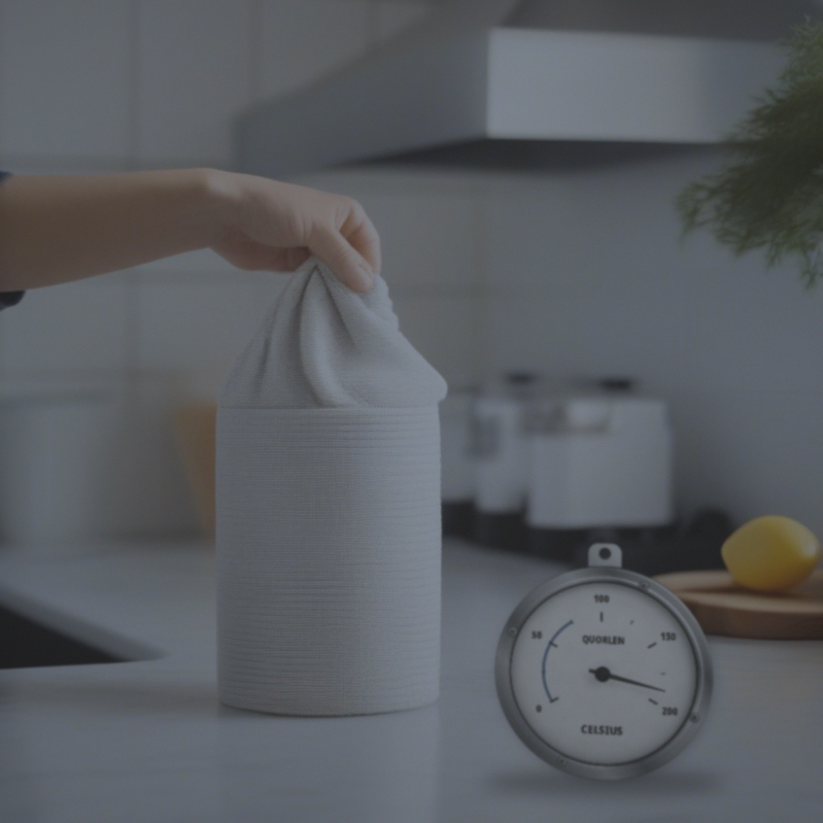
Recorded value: 187.5 °C
